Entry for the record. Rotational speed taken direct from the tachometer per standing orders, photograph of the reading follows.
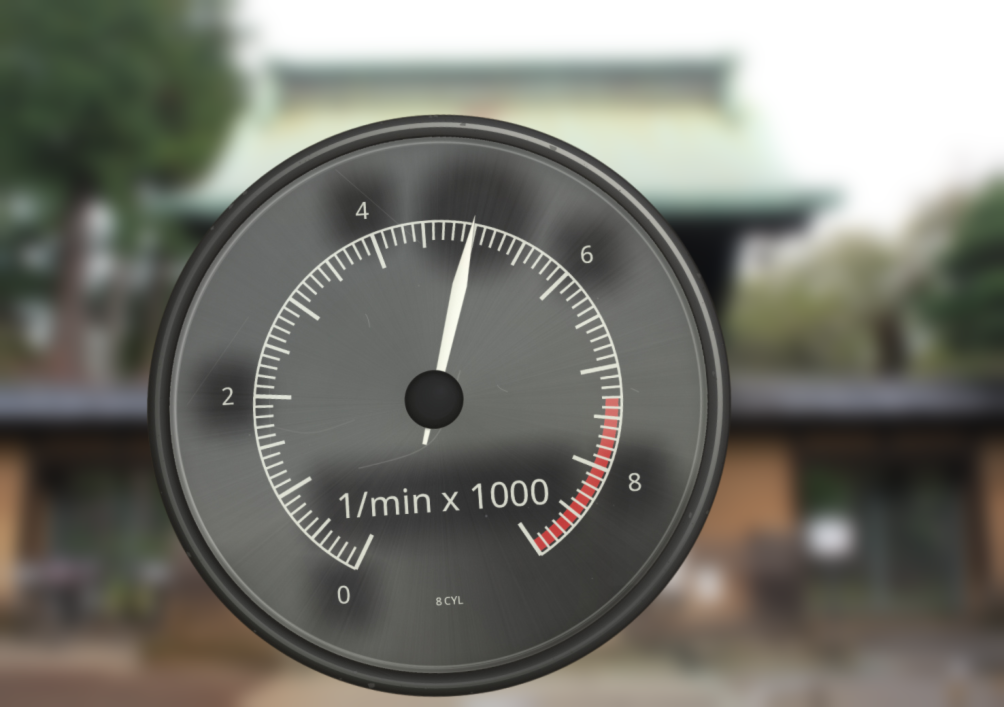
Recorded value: 5000 rpm
